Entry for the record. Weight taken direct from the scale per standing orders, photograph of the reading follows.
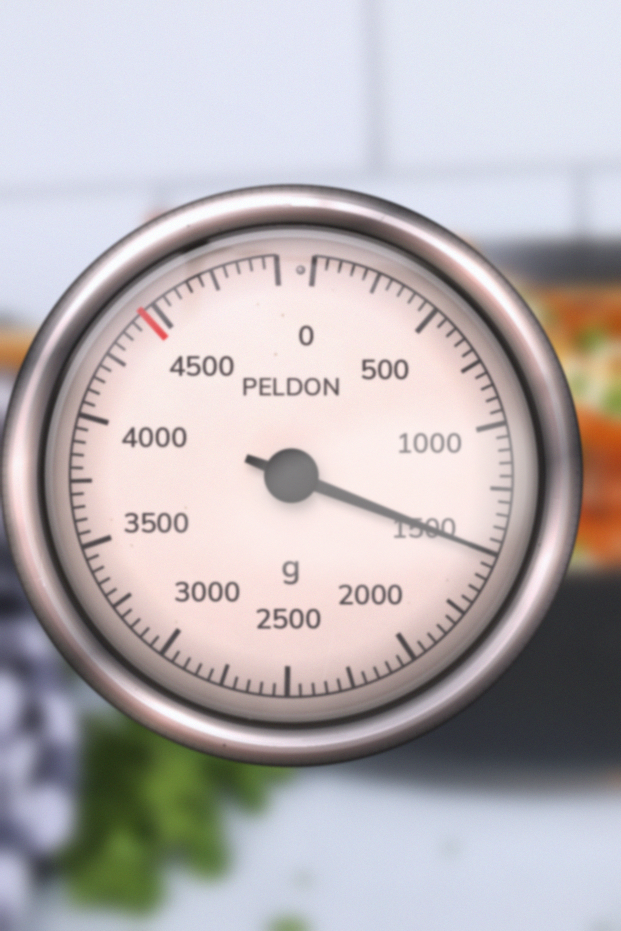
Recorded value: 1500 g
